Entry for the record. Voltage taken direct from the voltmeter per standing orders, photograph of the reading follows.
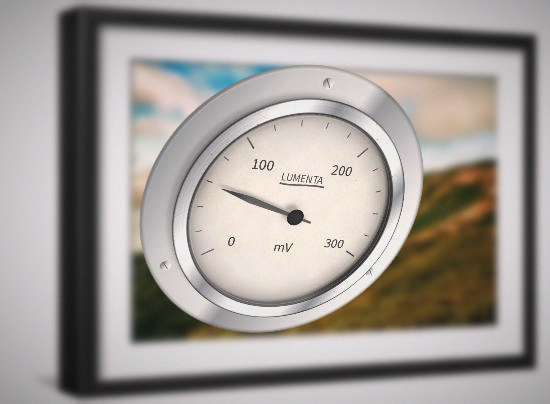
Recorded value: 60 mV
